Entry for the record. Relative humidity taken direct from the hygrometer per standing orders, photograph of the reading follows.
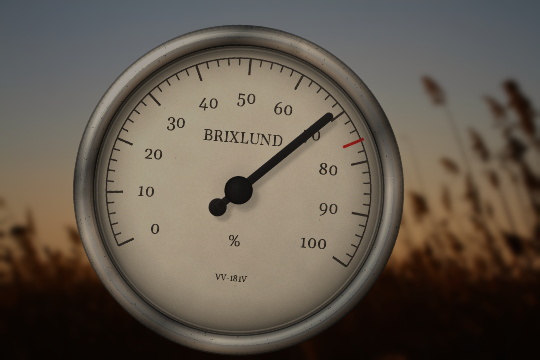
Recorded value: 69 %
